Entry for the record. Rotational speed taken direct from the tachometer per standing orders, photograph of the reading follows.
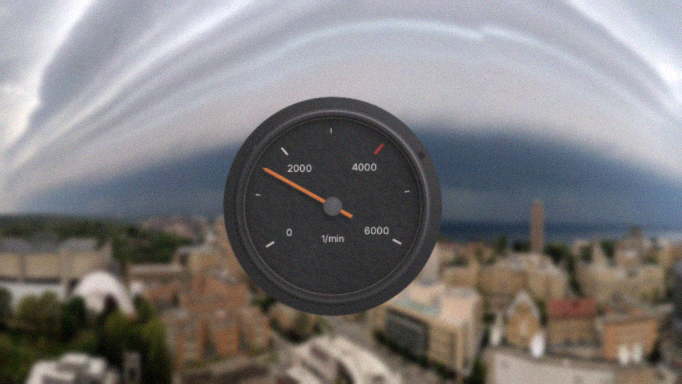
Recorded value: 1500 rpm
